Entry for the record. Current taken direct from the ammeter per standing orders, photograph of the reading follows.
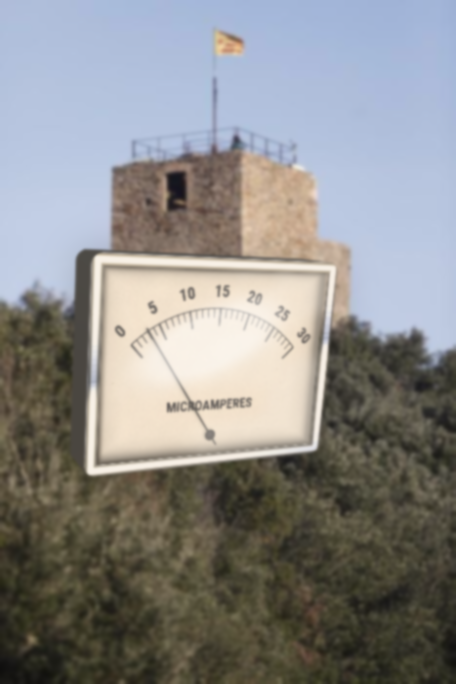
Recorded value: 3 µA
